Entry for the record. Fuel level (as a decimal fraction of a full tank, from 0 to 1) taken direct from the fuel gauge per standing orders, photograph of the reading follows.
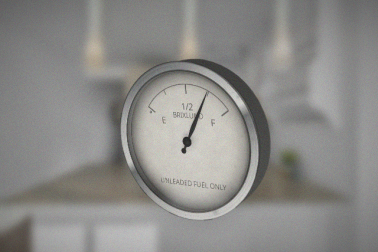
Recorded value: 0.75
